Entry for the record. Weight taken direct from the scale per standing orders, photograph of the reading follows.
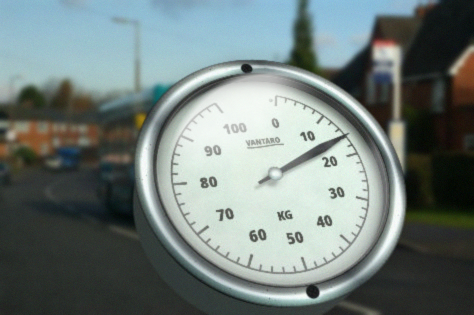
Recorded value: 16 kg
